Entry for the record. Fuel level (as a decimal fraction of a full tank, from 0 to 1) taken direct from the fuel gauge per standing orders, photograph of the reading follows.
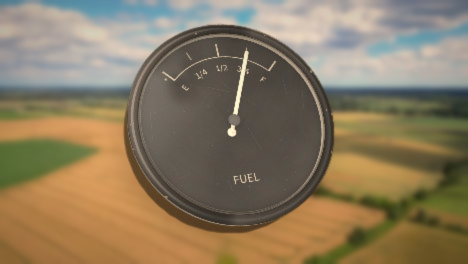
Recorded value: 0.75
